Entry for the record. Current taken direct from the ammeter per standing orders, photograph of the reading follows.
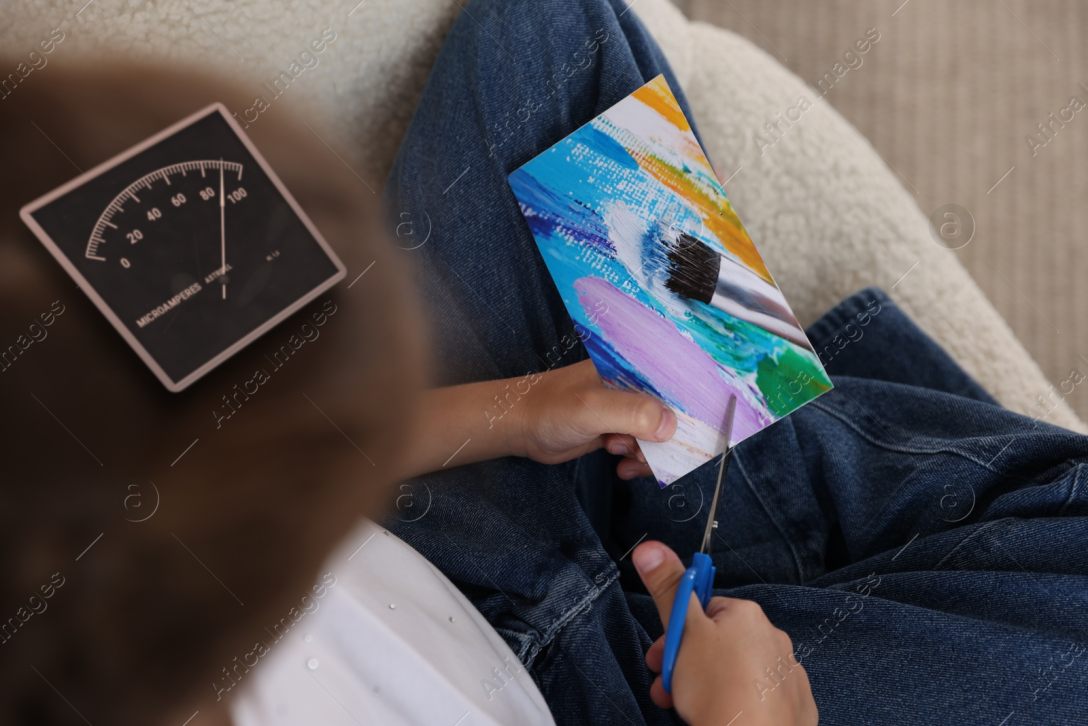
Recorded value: 90 µA
